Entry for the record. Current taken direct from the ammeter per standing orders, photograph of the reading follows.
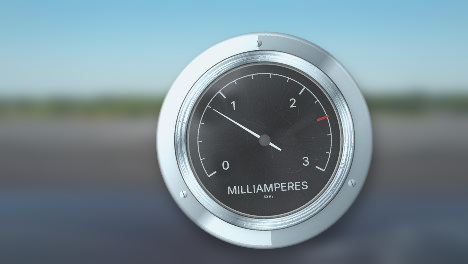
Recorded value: 0.8 mA
